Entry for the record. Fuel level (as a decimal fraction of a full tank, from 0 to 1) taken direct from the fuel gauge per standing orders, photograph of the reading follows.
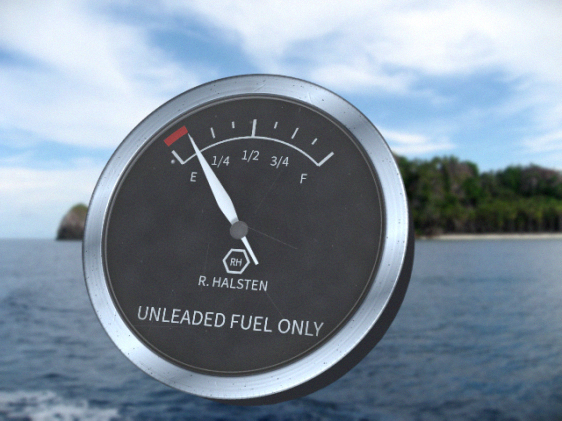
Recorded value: 0.125
